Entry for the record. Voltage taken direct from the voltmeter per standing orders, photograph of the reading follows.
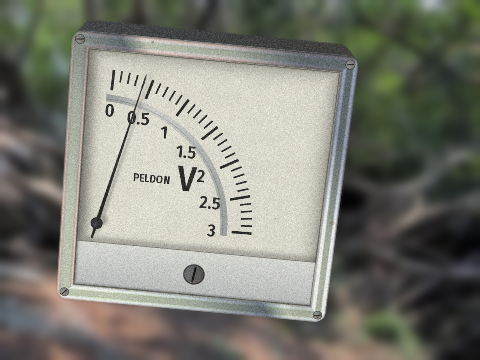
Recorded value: 0.4 V
